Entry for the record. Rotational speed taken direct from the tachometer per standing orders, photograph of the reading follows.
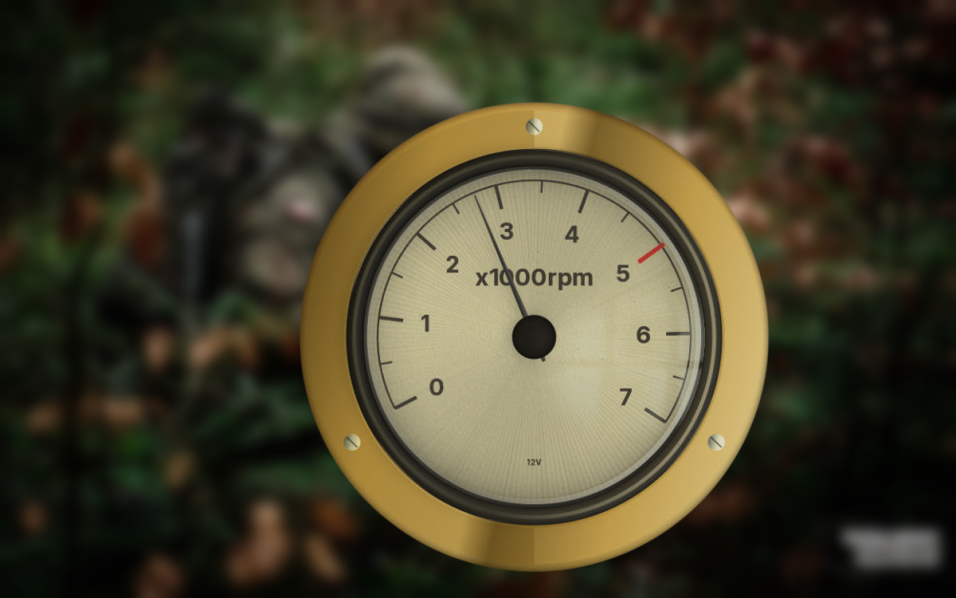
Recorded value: 2750 rpm
